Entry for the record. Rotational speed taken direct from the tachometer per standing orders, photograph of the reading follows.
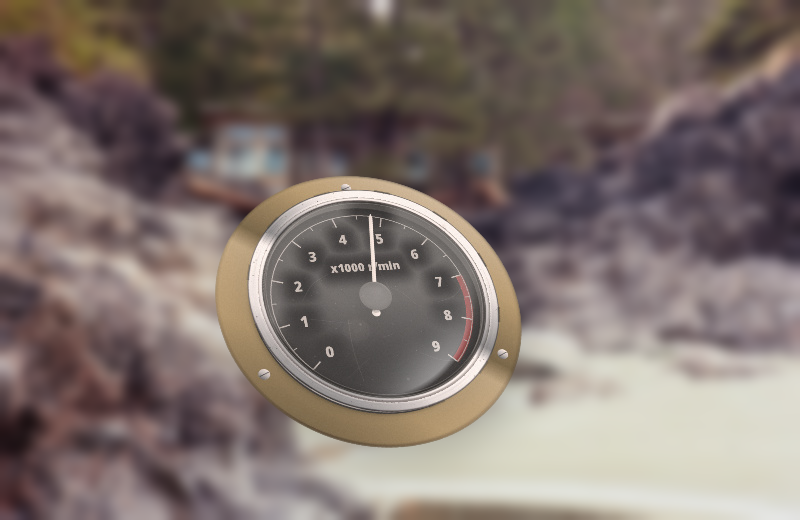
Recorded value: 4750 rpm
